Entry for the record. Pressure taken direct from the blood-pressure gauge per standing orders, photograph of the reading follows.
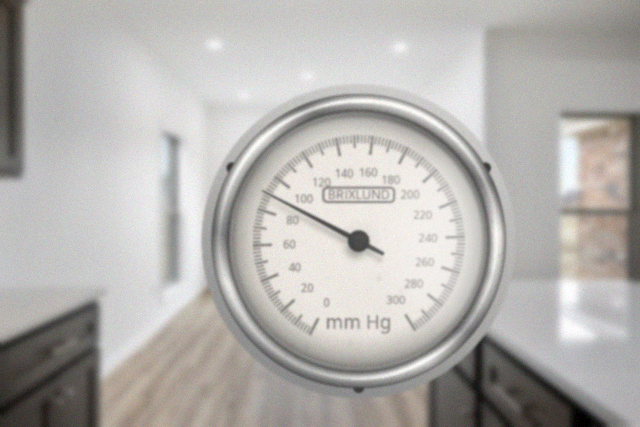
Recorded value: 90 mmHg
